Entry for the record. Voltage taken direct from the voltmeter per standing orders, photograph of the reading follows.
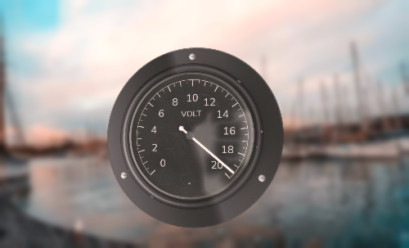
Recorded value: 19.5 V
